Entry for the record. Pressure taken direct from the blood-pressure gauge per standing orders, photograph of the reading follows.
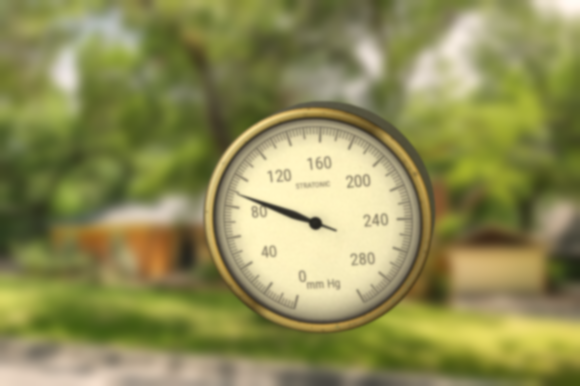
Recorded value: 90 mmHg
